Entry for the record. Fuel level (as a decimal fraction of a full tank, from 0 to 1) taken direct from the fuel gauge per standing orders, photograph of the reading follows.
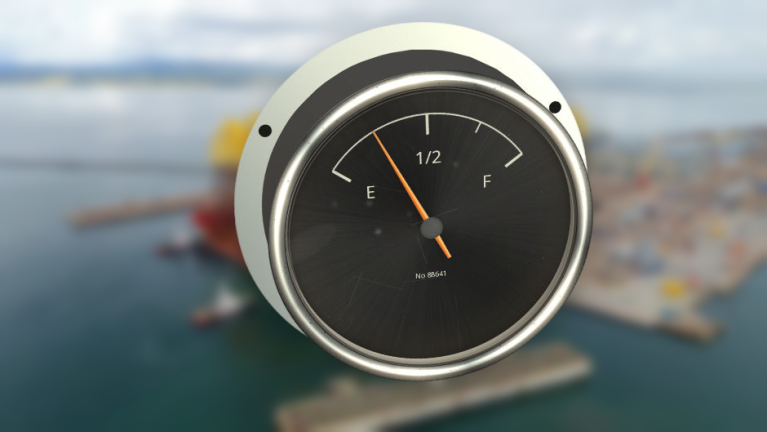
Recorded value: 0.25
